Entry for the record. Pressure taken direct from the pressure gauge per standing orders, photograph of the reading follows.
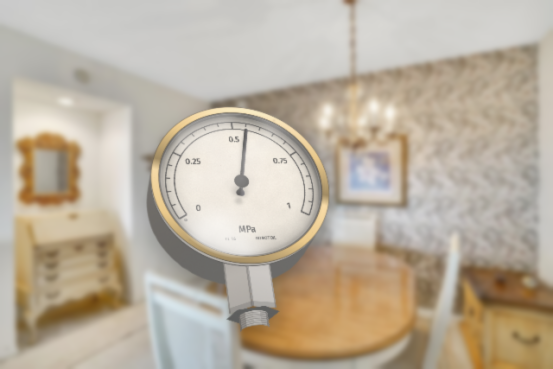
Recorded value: 0.55 MPa
